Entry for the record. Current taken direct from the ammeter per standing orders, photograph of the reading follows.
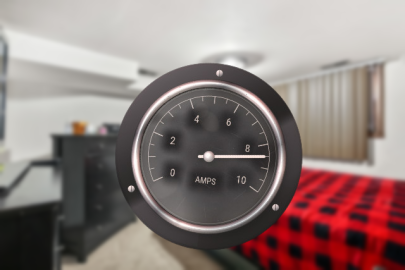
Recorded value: 8.5 A
